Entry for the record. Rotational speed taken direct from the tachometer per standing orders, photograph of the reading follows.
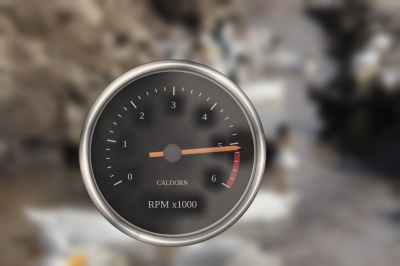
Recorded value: 5100 rpm
